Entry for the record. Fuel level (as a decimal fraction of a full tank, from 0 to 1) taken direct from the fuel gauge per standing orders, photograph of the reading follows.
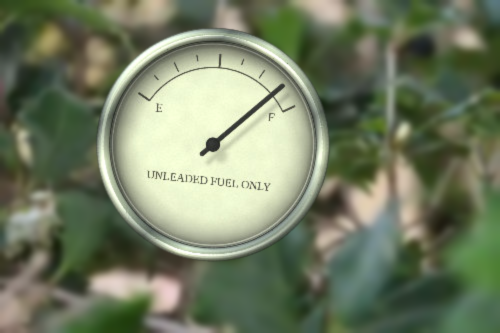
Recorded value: 0.875
